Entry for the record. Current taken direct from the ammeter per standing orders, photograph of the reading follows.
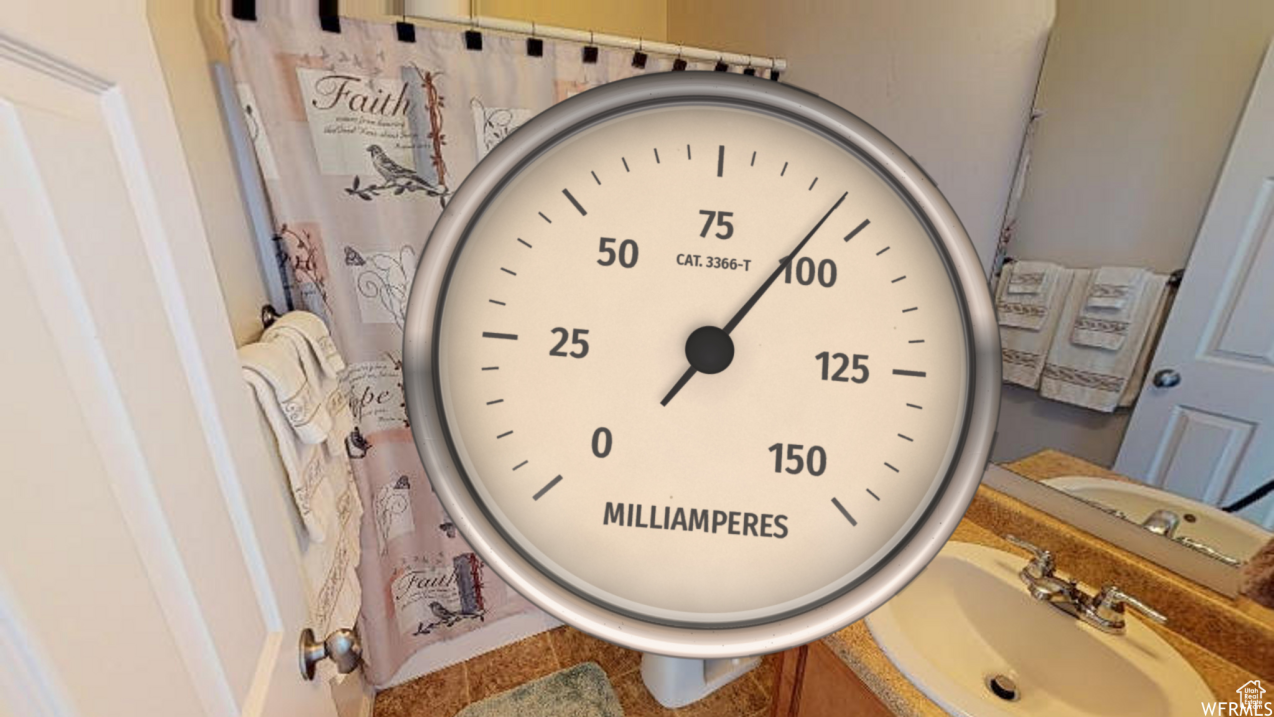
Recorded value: 95 mA
